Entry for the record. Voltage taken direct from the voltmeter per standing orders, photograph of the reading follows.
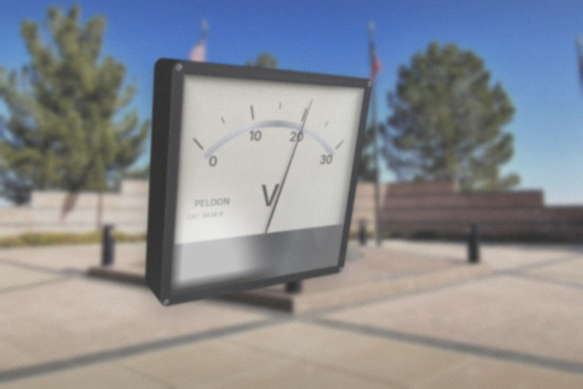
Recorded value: 20 V
